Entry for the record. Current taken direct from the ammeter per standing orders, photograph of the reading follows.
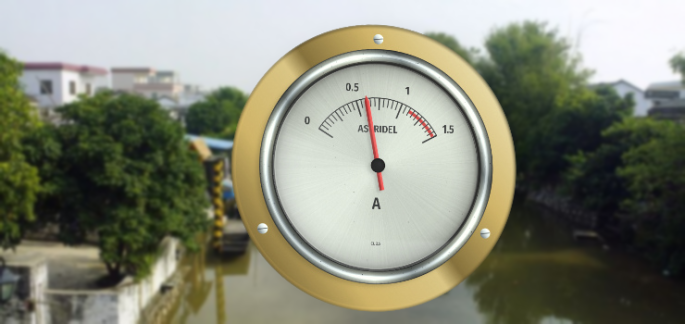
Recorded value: 0.6 A
